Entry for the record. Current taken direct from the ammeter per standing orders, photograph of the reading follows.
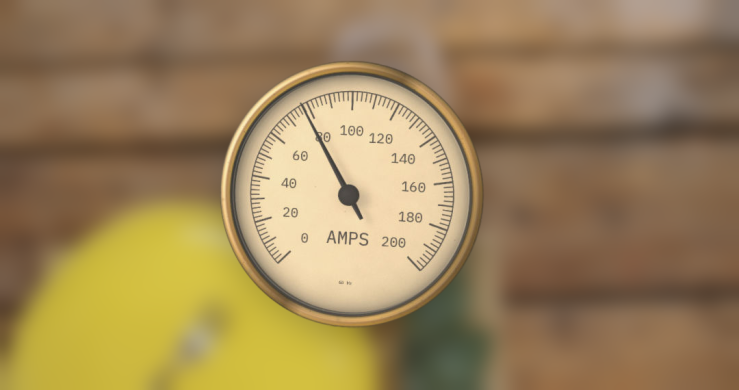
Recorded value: 78 A
